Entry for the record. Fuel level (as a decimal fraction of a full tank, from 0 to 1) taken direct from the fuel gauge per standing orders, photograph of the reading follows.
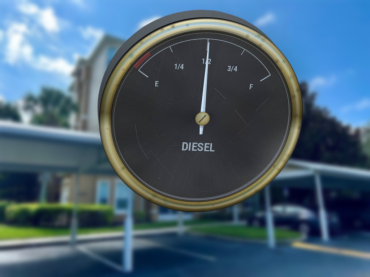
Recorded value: 0.5
